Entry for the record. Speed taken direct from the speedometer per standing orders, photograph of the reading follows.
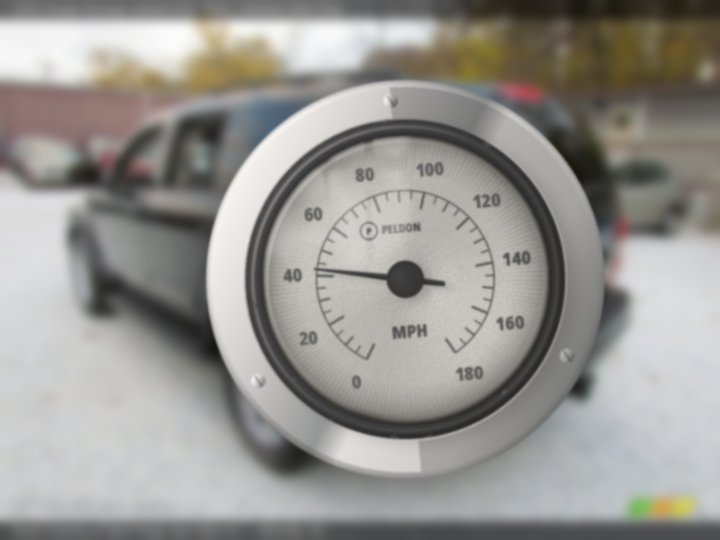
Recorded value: 42.5 mph
